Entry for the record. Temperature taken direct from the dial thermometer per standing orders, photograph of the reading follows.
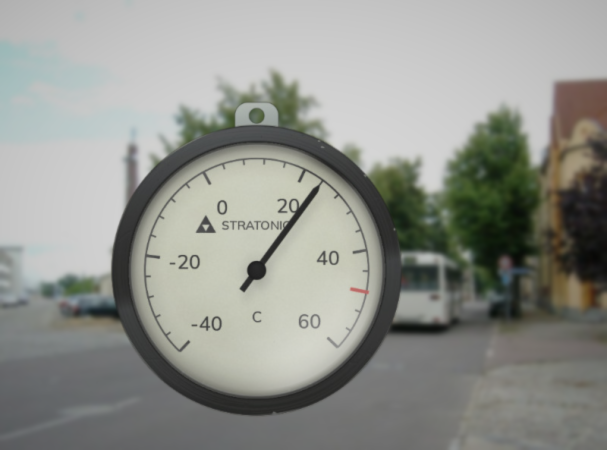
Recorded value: 24 °C
